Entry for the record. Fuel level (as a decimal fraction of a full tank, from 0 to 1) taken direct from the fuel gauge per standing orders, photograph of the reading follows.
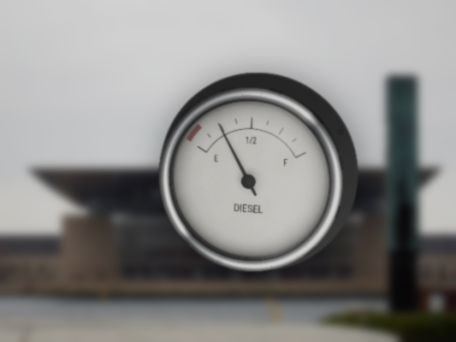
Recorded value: 0.25
